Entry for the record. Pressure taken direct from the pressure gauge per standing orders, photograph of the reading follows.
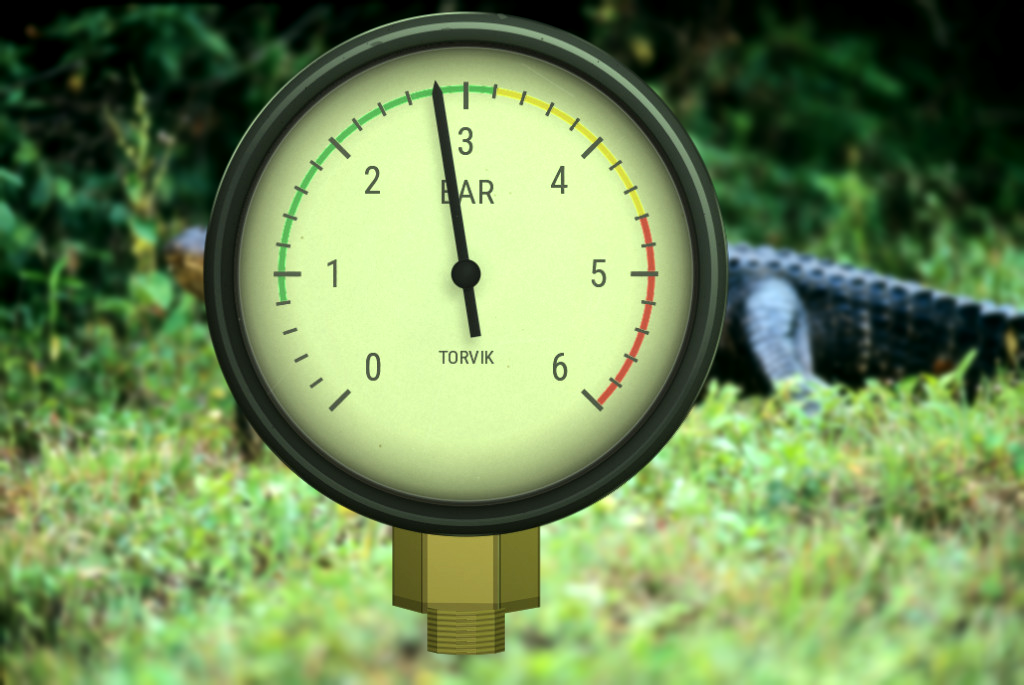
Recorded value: 2.8 bar
